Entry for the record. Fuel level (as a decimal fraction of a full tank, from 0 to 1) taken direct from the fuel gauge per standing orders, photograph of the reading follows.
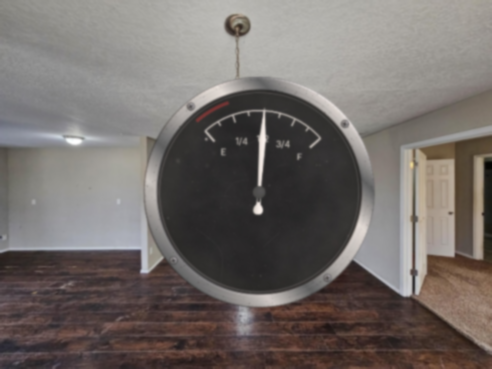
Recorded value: 0.5
